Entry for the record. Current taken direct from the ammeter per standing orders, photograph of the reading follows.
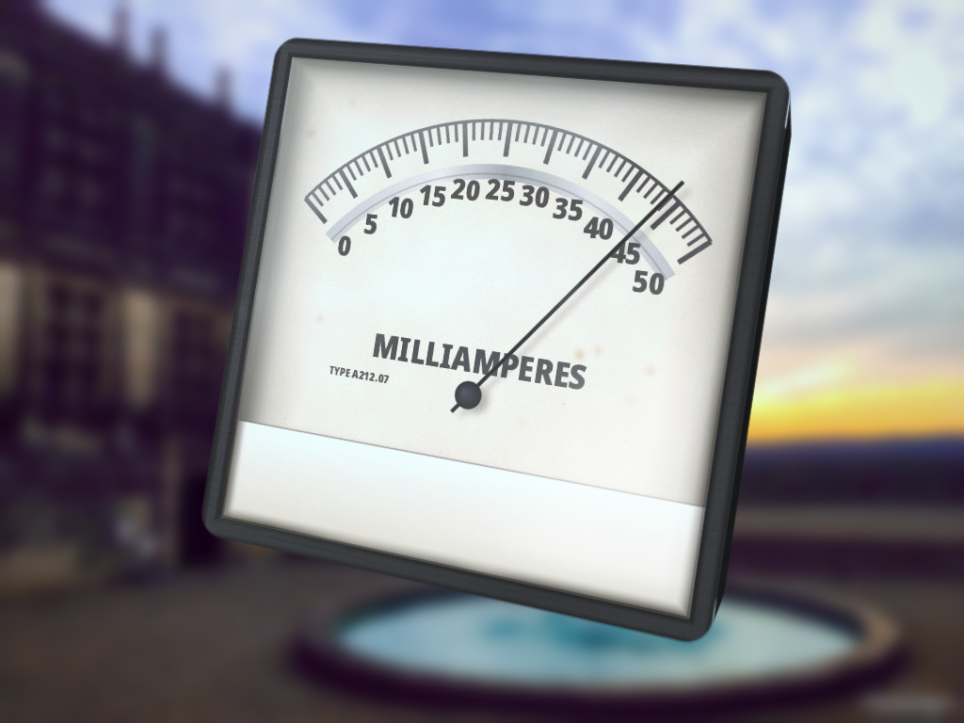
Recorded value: 44 mA
